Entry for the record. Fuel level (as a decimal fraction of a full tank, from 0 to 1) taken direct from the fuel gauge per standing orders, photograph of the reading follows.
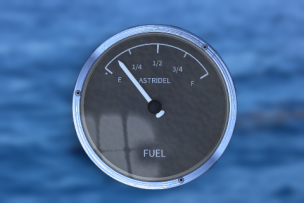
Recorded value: 0.125
